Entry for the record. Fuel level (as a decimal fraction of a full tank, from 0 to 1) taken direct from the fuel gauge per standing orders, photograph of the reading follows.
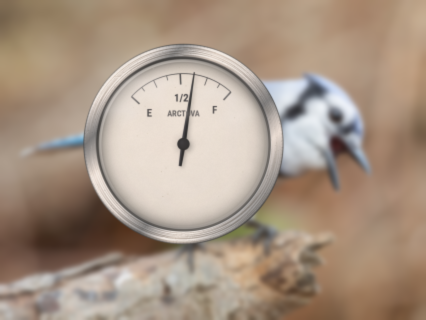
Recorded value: 0.625
